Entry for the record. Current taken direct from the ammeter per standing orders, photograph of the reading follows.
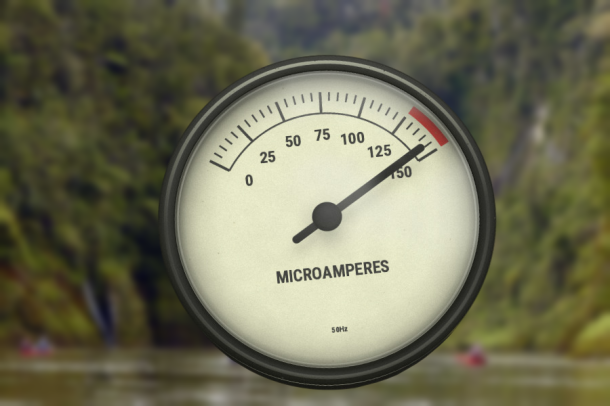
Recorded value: 145 µA
